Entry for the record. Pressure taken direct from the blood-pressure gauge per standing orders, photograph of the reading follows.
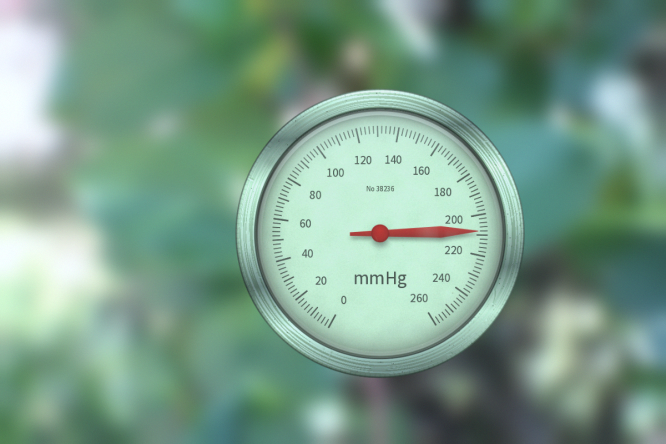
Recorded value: 208 mmHg
